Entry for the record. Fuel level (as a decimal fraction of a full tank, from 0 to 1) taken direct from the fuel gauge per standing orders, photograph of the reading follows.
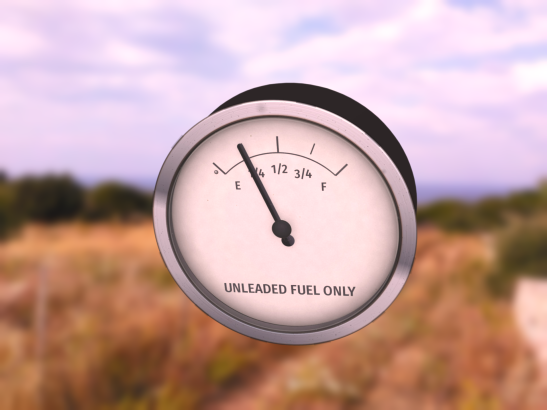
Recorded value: 0.25
